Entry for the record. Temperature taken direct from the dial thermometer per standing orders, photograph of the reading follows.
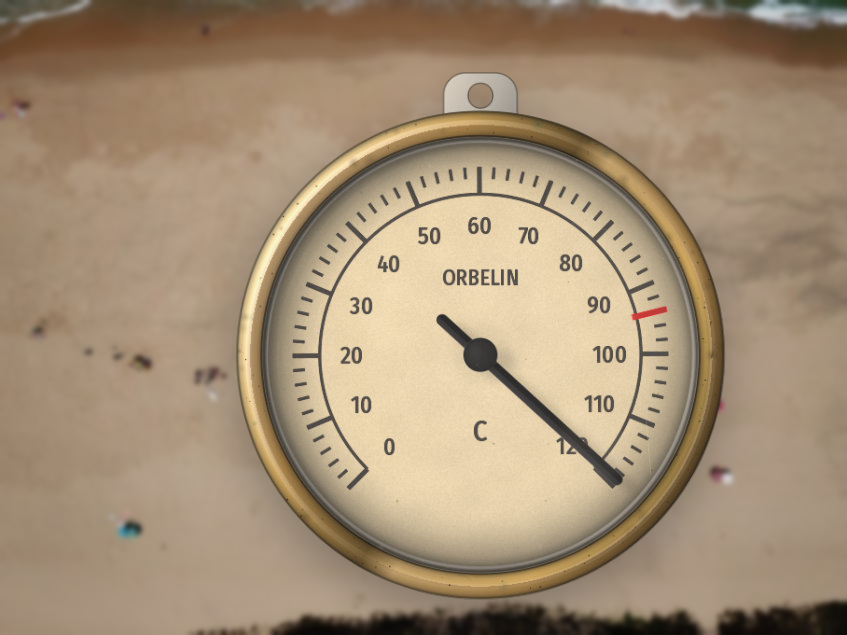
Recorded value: 119 °C
